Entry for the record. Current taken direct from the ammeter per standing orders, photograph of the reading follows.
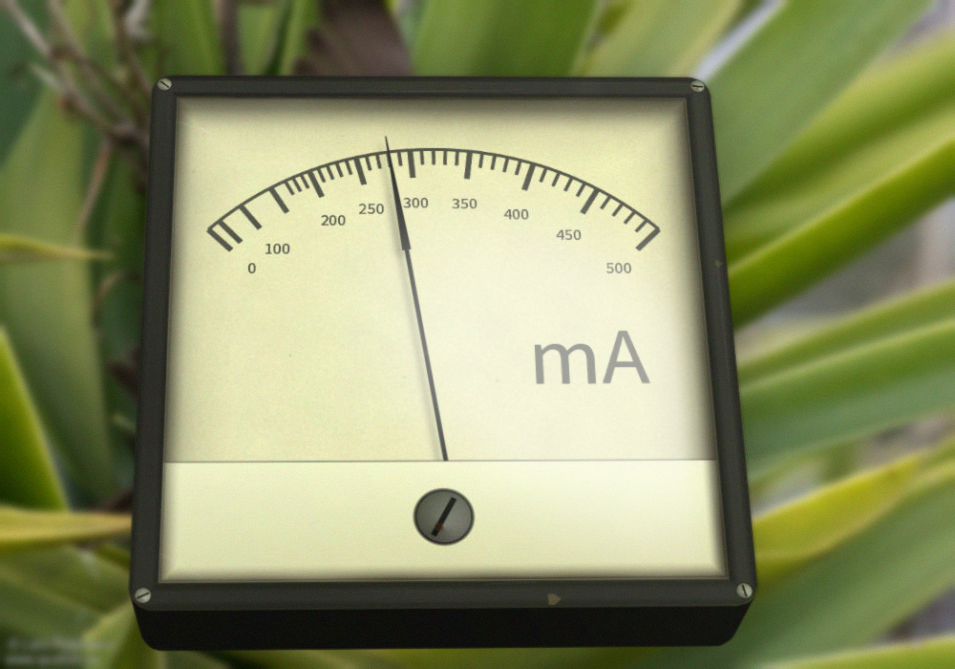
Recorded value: 280 mA
